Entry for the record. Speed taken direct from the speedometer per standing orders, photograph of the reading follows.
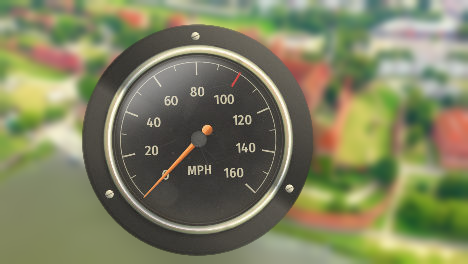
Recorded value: 0 mph
